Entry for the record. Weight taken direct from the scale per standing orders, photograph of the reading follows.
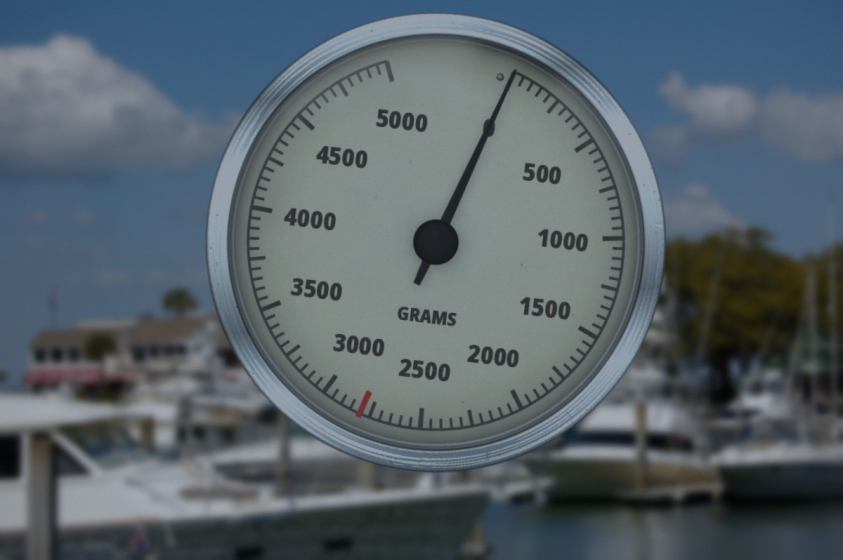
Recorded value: 0 g
